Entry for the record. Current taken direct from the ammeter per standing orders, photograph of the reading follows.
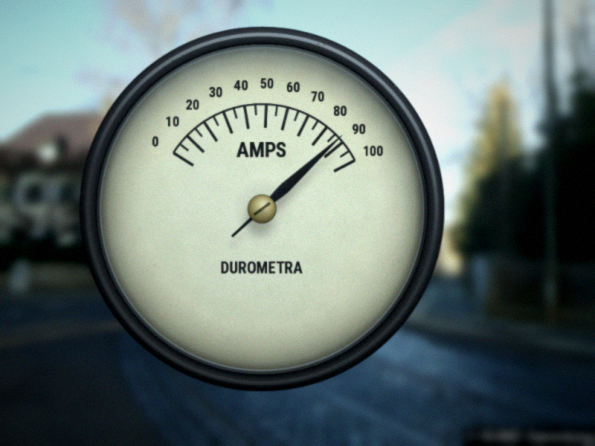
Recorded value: 87.5 A
